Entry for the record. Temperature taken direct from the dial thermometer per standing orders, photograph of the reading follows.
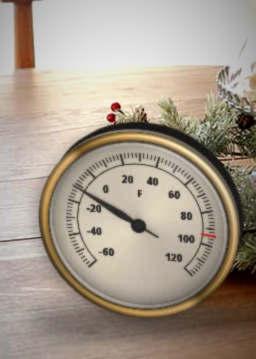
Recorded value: -10 °F
